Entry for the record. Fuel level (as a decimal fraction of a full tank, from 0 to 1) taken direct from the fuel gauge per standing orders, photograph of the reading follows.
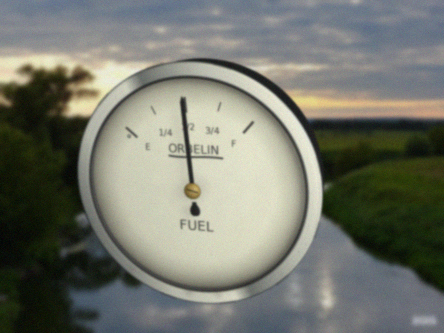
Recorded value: 0.5
